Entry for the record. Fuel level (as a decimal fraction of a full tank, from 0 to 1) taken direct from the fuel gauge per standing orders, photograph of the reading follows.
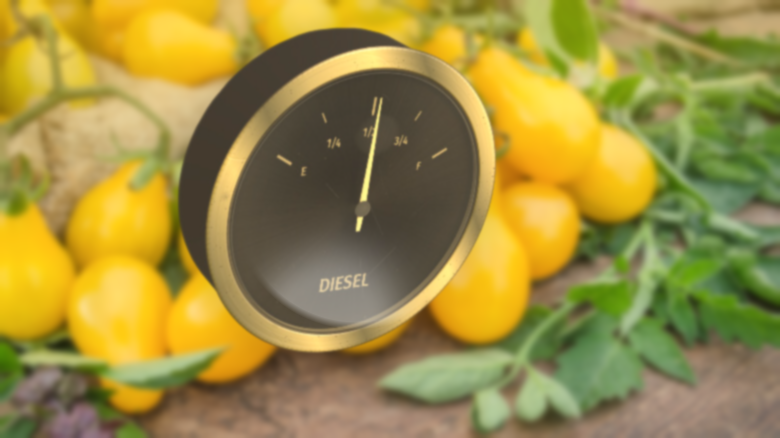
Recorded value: 0.5
